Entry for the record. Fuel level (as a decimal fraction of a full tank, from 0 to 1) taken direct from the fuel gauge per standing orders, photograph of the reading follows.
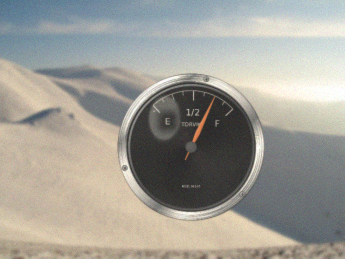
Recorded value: 0.75
